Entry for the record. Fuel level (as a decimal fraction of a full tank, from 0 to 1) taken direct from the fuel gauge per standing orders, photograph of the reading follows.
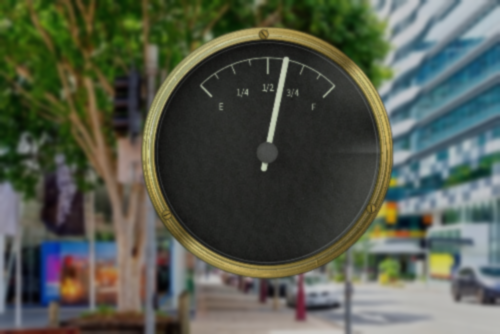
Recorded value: 0.625
